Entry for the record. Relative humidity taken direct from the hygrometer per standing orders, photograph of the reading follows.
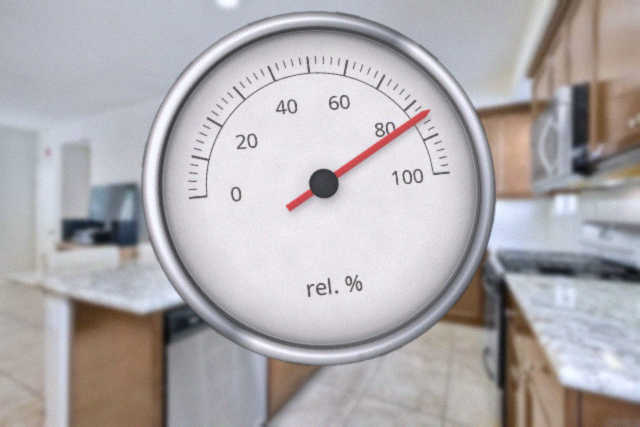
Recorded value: 84 %
